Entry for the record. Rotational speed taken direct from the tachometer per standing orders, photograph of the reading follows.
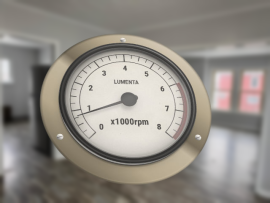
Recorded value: 750 rpm
